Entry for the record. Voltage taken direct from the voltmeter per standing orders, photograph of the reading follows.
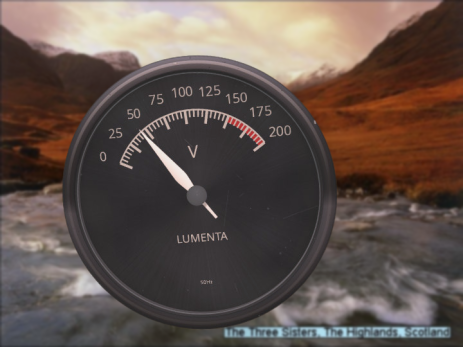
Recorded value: 45 V
